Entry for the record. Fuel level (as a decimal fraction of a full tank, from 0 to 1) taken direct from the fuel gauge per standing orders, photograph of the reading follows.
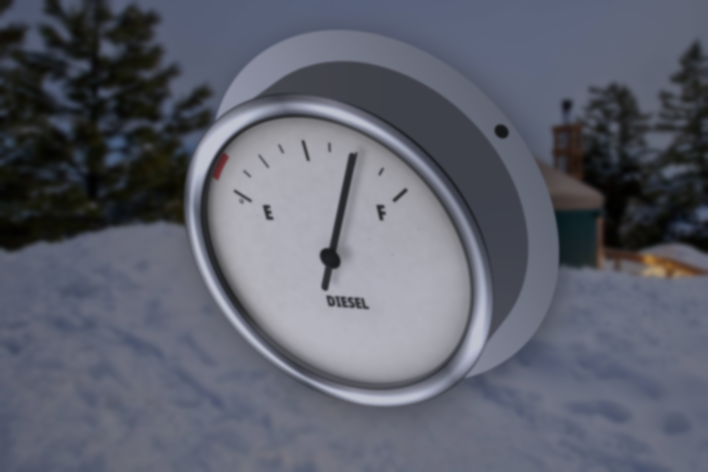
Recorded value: 0.75
